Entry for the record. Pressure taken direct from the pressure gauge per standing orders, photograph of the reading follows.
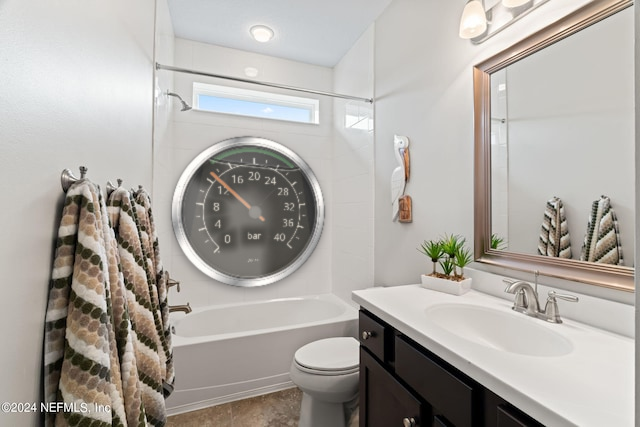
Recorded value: 13 bar
